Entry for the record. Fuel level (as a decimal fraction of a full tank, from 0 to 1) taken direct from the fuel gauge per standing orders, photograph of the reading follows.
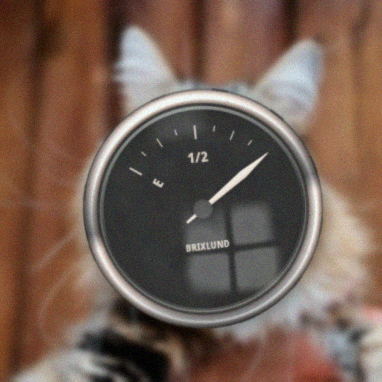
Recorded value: 1
